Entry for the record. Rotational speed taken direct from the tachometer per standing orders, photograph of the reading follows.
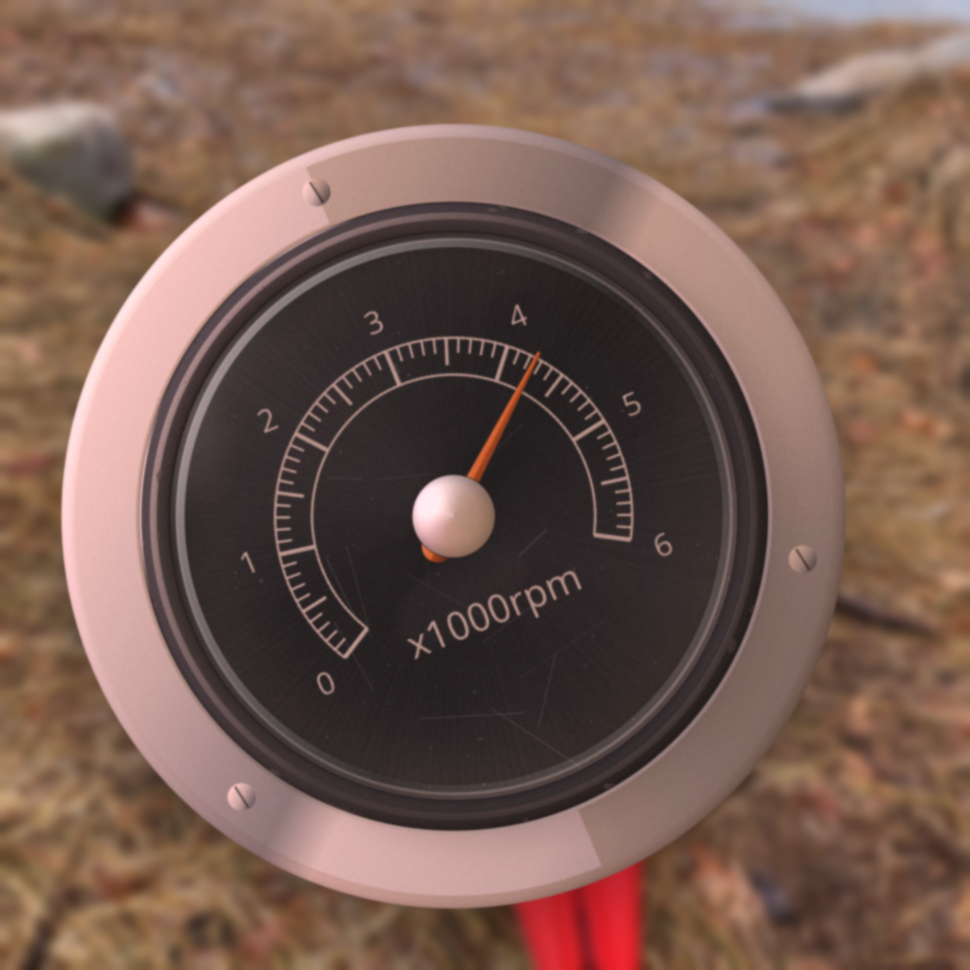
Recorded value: 4250 rpm
